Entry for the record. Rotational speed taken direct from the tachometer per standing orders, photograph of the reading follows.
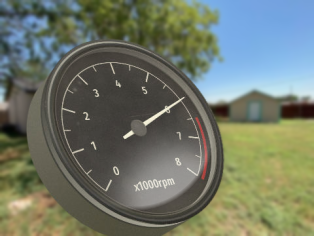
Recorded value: 6000 rpm
